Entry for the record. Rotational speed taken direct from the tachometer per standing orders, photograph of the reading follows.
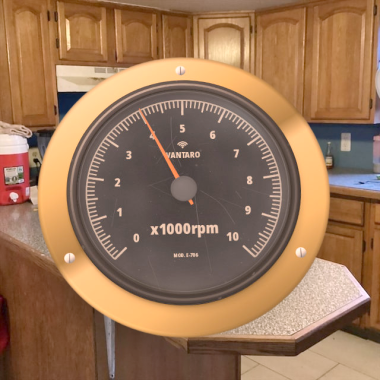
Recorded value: 4000 rpm
